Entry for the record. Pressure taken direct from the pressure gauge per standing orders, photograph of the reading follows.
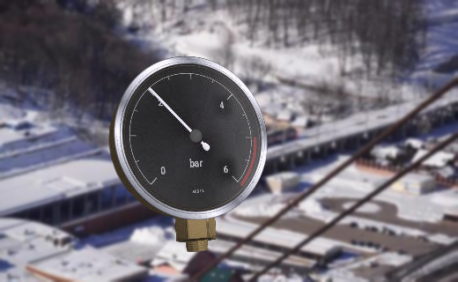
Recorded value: 2 bar
